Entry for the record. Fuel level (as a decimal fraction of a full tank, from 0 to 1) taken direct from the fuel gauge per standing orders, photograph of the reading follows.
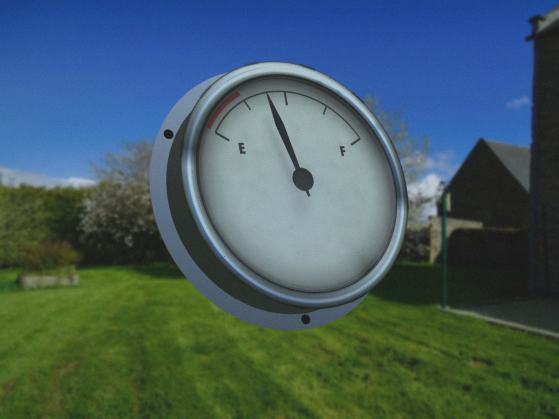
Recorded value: 0.375
